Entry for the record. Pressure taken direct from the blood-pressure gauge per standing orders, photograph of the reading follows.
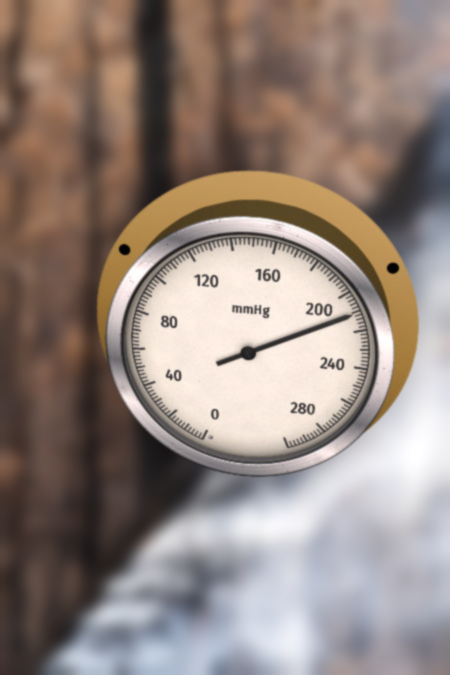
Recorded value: 210 mmHg
